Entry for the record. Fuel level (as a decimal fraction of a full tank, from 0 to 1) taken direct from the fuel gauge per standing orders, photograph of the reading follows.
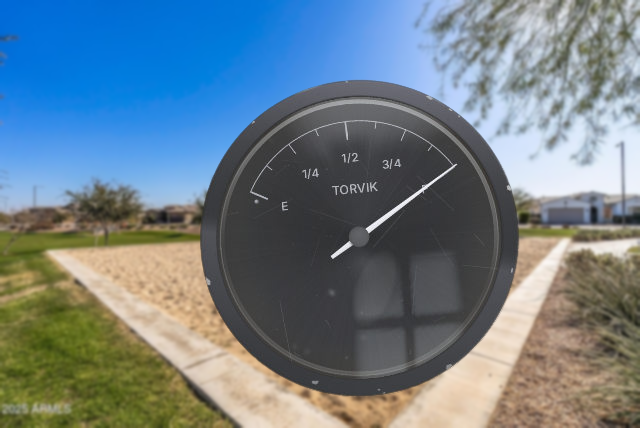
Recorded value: 1
